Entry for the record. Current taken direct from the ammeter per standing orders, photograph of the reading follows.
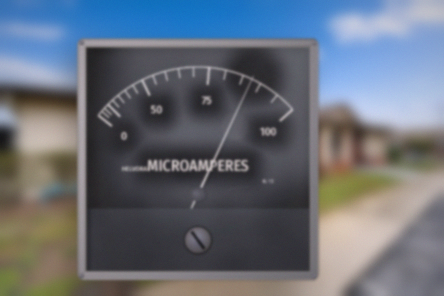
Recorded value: 87.5 µA
